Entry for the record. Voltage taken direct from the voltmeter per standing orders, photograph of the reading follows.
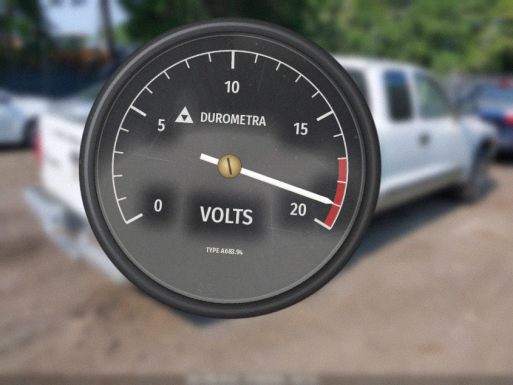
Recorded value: 19 V
